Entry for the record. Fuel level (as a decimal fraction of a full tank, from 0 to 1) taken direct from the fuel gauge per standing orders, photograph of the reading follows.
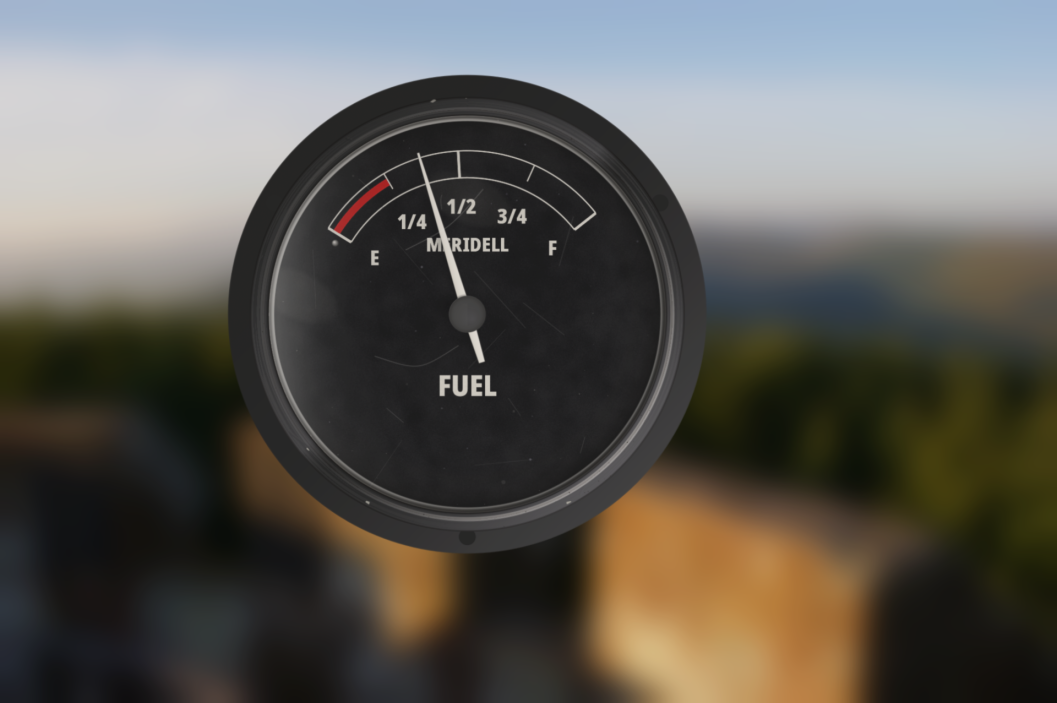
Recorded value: 0.375
